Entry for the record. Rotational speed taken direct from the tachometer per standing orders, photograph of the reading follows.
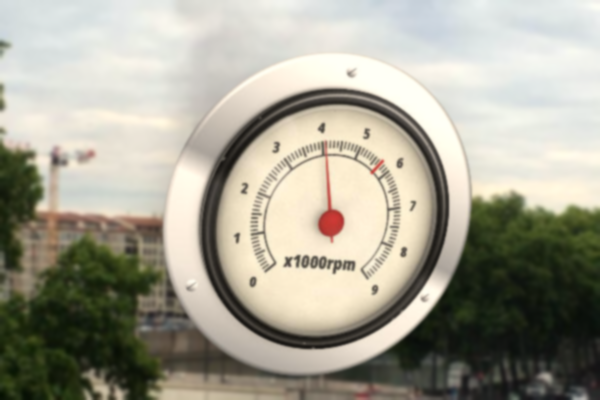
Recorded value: 4000 rpm
